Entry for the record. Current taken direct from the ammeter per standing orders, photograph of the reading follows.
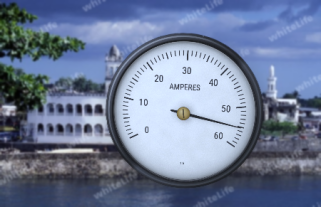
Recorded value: 55 A
